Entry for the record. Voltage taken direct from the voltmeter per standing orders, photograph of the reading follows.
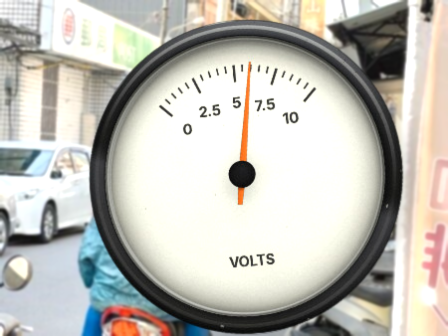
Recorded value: 6 V
